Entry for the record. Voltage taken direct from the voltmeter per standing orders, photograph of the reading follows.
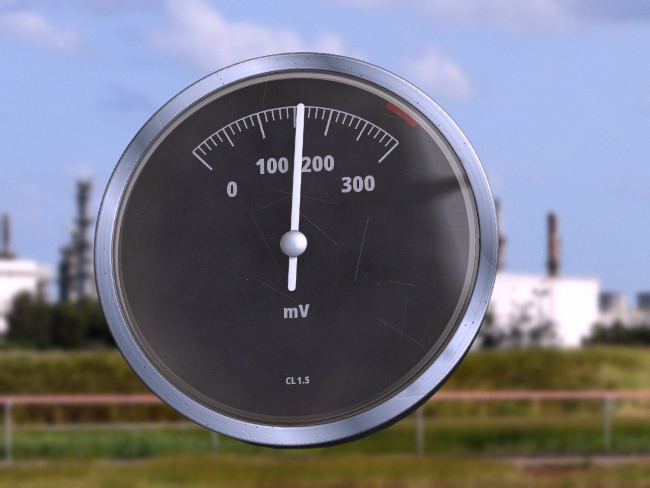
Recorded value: 160 mV
